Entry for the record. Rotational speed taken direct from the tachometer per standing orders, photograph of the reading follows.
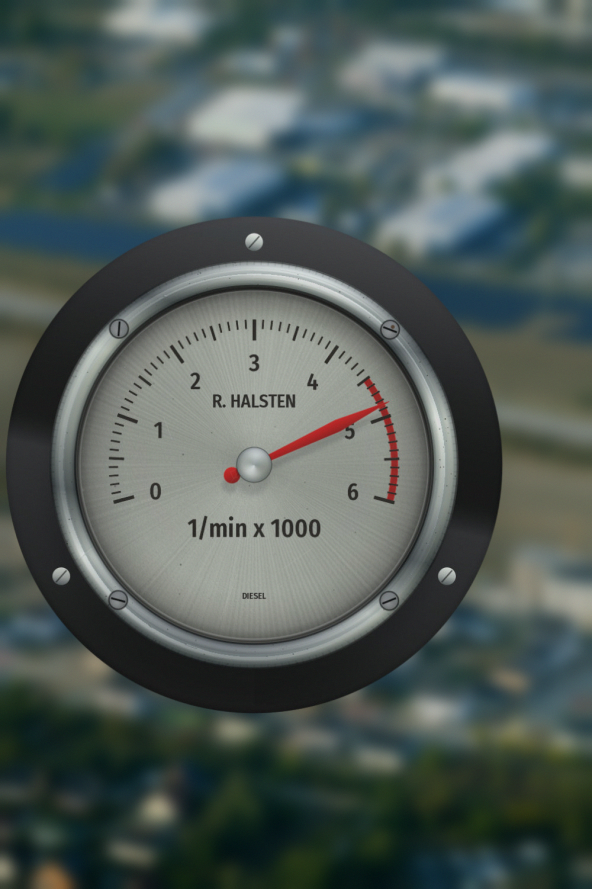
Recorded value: 4850 rpm
